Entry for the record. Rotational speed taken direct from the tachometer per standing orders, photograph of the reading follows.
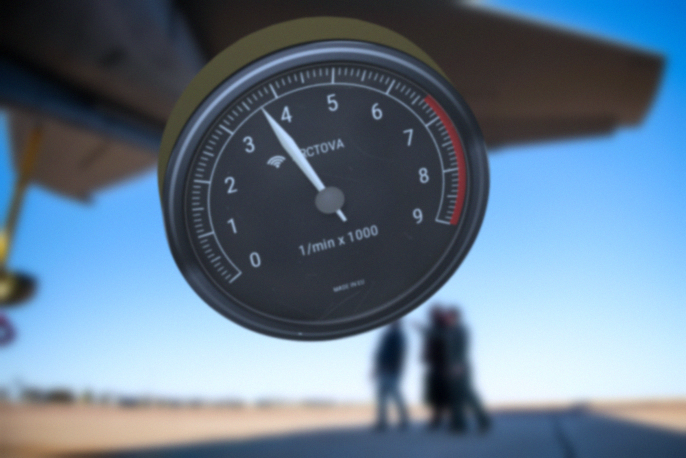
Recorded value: 3700 rpm
